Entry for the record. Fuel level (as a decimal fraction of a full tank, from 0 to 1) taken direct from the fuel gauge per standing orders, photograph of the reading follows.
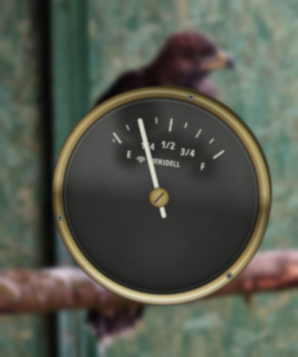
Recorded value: 0.25
